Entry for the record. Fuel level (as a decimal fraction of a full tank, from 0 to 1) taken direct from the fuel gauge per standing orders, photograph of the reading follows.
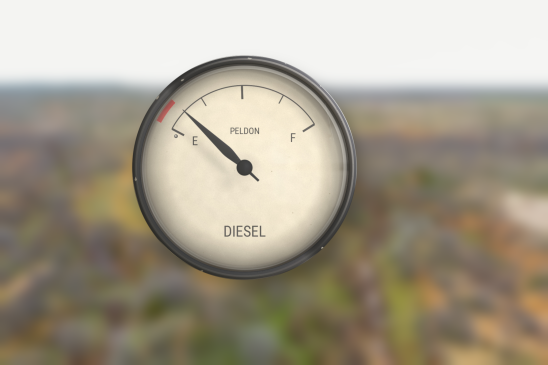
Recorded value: 0.125
